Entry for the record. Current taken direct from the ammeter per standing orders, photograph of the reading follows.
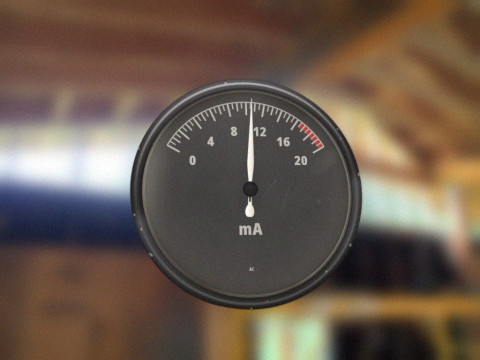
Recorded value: 10.5 mA
